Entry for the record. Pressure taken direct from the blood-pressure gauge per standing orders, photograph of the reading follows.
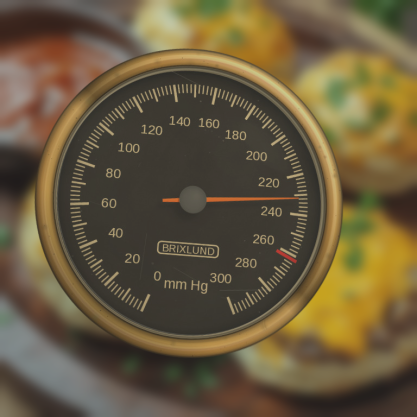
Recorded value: 232 mmHg
